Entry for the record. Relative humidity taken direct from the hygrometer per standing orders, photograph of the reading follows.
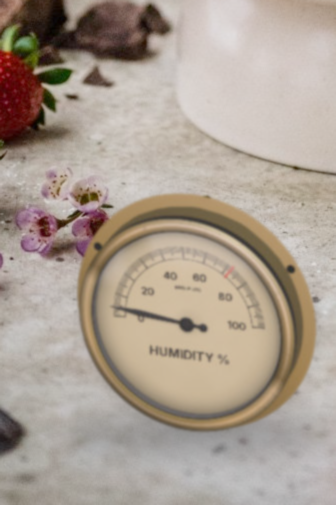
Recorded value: 5 %
